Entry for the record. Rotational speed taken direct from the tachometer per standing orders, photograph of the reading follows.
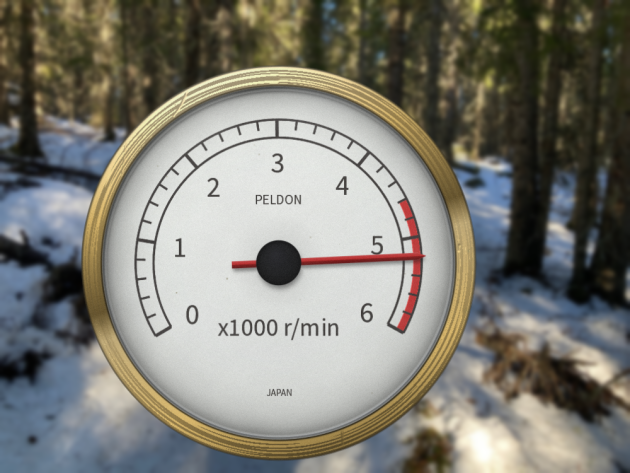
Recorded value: 5200 rpm
